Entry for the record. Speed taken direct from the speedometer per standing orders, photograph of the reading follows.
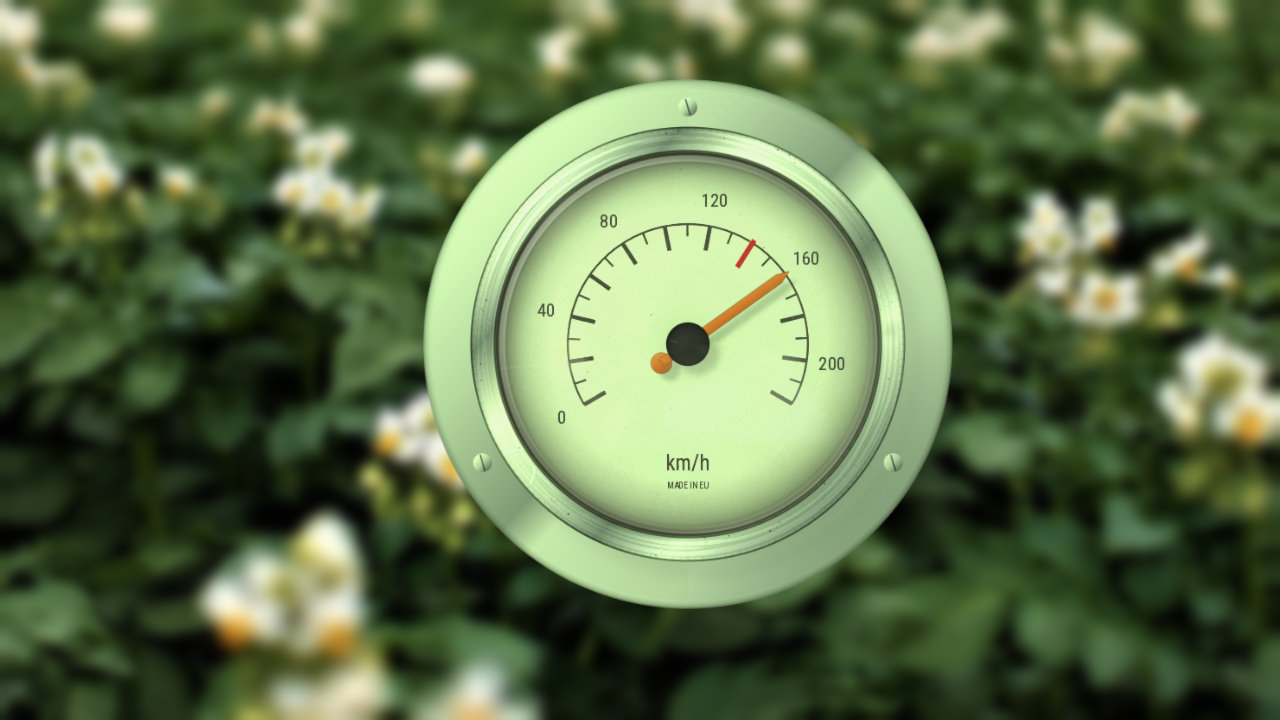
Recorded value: 160 km/h
